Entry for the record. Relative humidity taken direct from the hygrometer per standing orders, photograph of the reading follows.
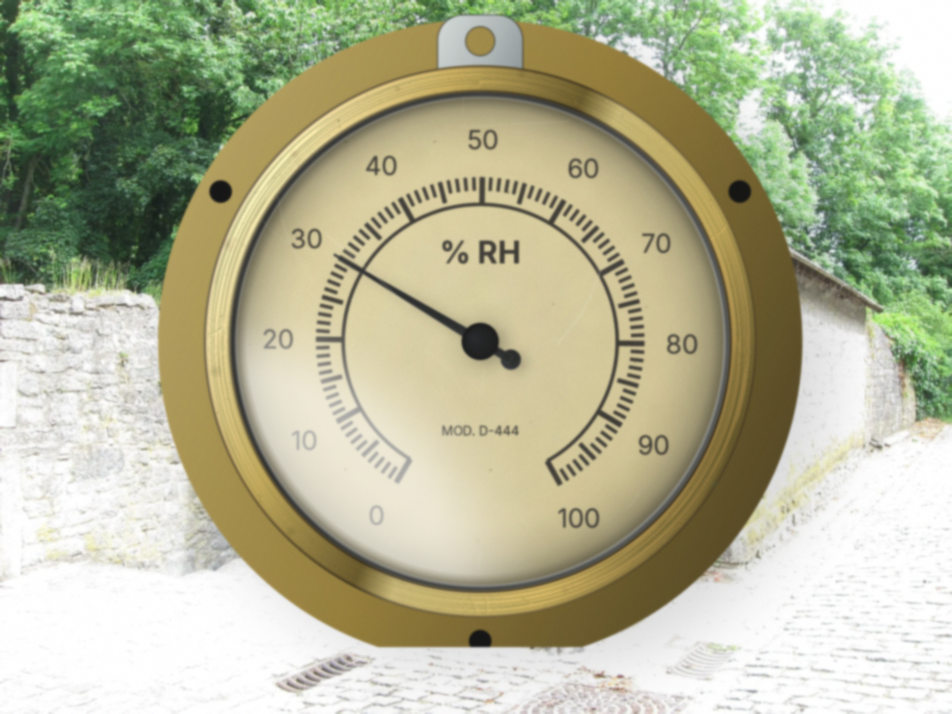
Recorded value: 30 %
